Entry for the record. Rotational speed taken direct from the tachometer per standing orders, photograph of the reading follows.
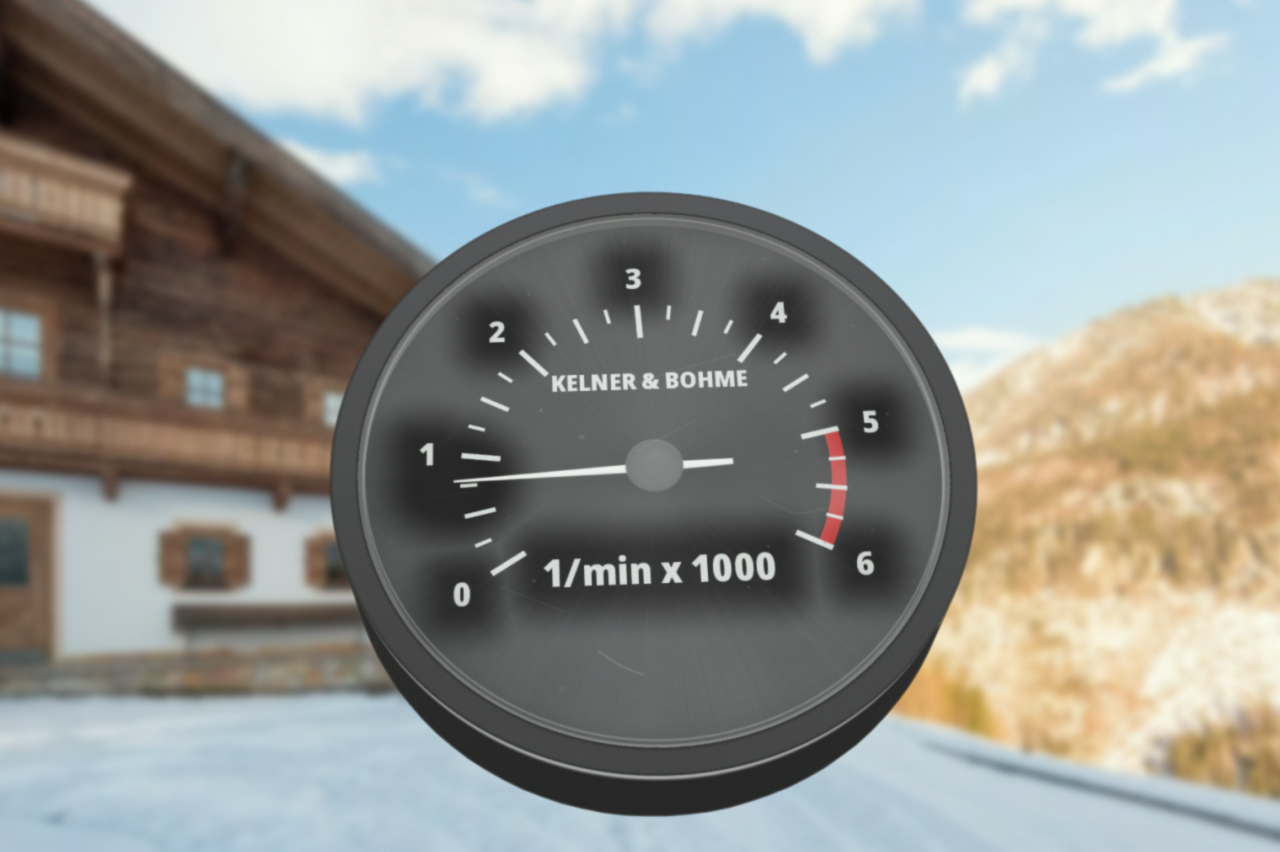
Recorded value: 750 rpm
